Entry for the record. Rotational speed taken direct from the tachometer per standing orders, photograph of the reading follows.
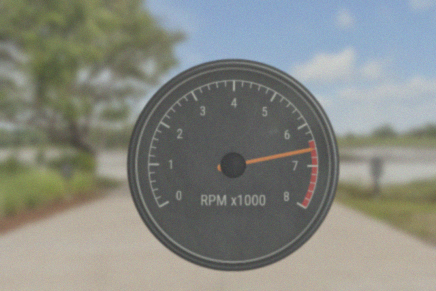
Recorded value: 6600 rpm
